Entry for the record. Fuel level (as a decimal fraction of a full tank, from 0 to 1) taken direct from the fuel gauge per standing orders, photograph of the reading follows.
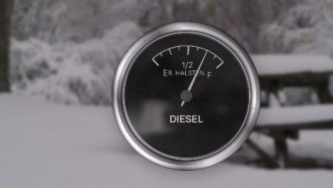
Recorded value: 0.75
